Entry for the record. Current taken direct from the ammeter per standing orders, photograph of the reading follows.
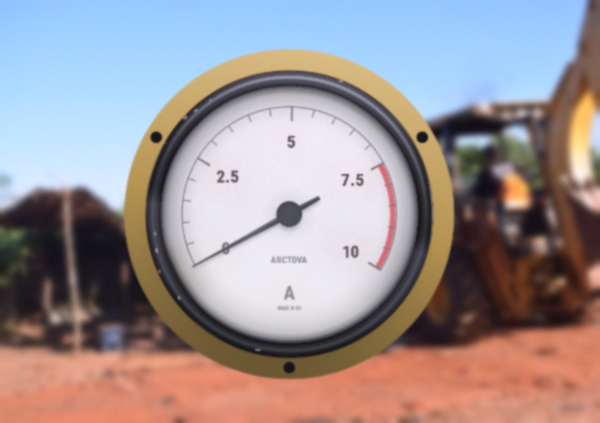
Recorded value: 0 A
